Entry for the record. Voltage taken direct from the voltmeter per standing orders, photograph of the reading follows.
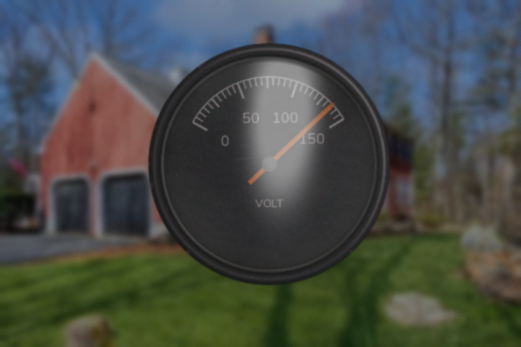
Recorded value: 135 V
